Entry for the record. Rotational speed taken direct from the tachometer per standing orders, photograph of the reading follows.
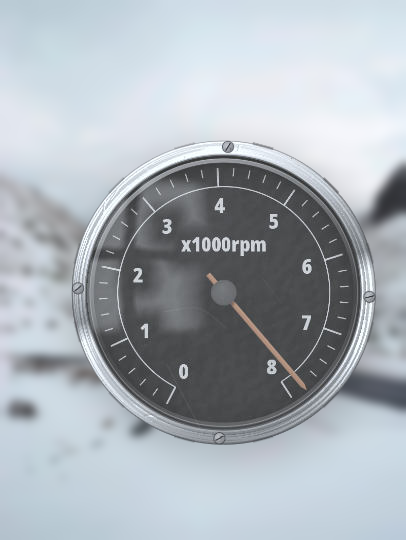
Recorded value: 7800 rpm
